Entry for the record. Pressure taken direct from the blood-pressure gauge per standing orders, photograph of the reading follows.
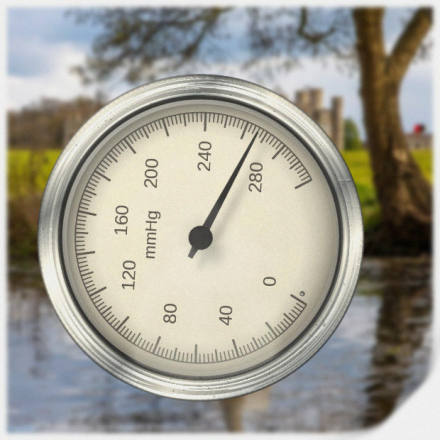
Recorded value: 266 mmHg
